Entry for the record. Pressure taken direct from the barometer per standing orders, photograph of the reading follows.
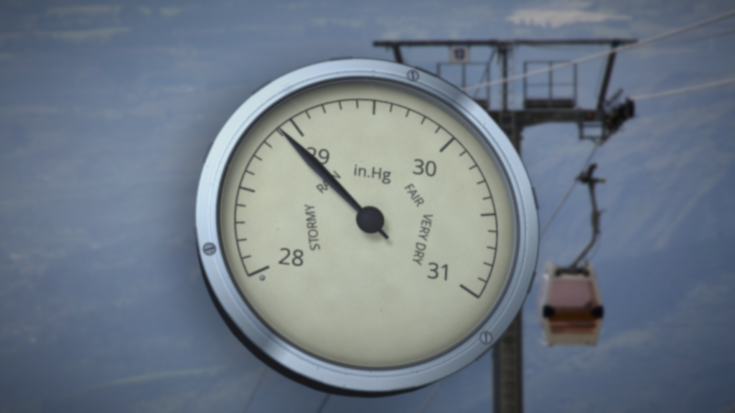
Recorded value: 28.9 inHg
